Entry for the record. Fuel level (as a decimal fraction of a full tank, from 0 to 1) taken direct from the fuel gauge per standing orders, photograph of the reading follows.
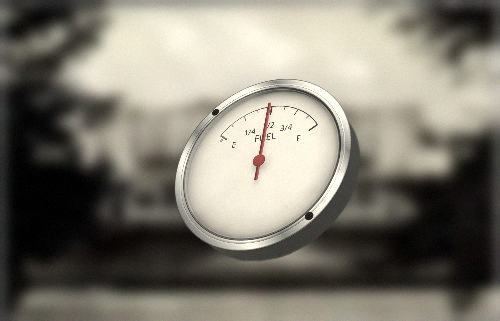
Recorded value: 0.5
